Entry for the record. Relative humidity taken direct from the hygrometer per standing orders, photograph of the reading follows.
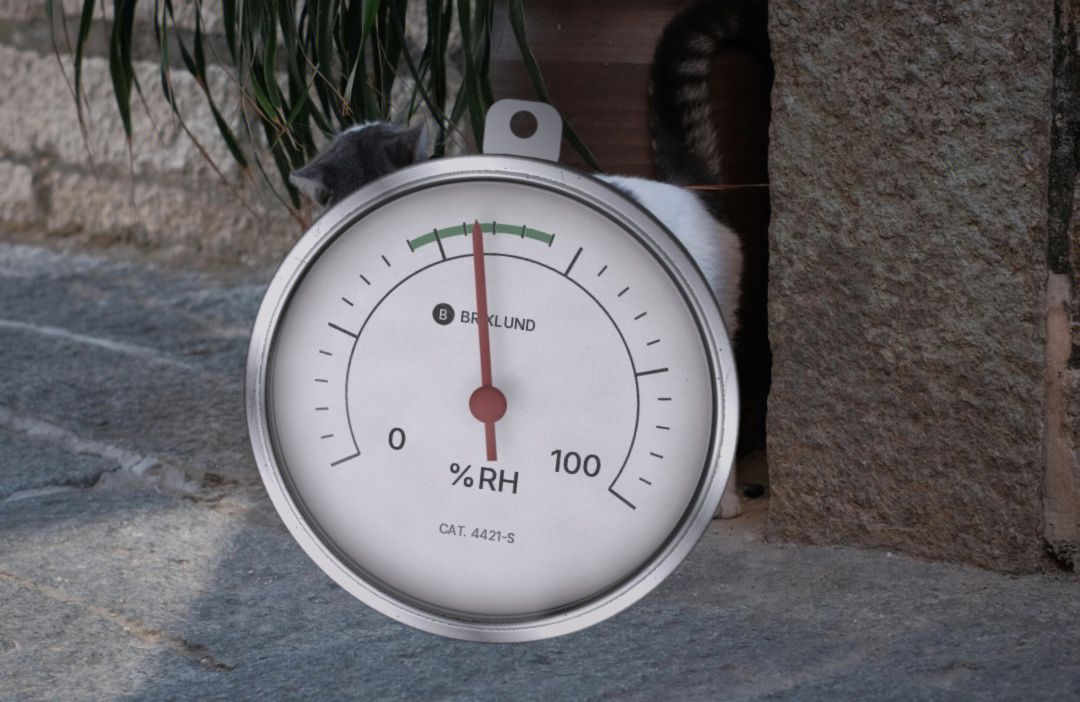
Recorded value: 46 %
